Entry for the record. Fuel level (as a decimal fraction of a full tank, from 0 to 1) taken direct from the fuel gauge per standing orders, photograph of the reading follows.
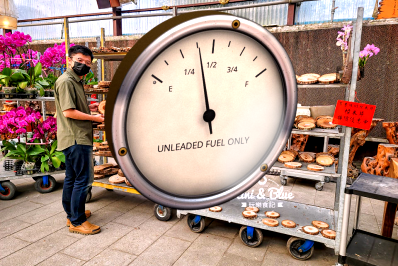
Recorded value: 0.375
